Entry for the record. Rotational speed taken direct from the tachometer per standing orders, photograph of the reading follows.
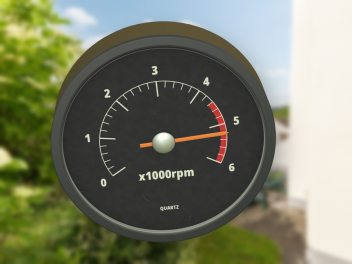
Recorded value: 5200 rpm
